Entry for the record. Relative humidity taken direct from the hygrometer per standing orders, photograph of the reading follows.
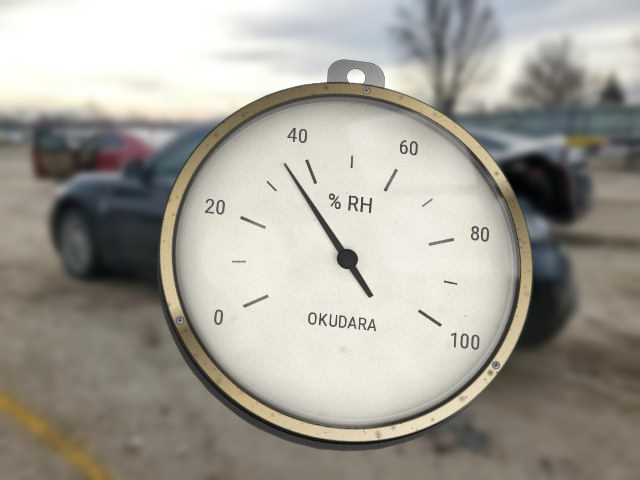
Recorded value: 35 %
